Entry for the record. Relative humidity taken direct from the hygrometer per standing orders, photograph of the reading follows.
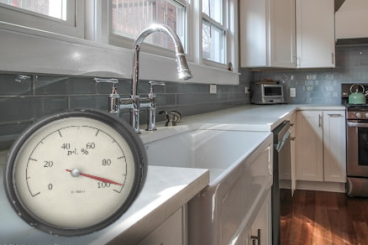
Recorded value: 95 %
